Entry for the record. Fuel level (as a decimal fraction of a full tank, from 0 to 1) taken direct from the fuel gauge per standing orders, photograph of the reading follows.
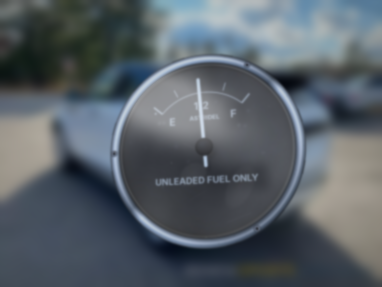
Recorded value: 0.5
